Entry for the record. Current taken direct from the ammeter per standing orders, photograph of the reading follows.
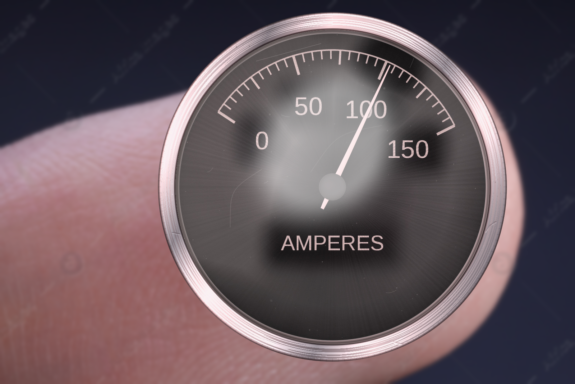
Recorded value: 102.5 A
